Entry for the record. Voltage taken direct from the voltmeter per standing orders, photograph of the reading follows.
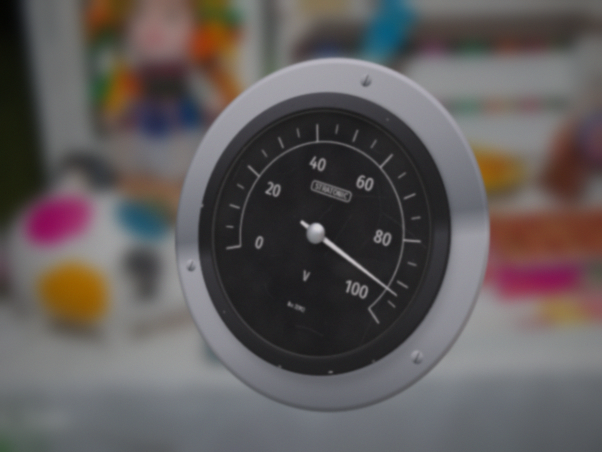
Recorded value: 92.5 V
